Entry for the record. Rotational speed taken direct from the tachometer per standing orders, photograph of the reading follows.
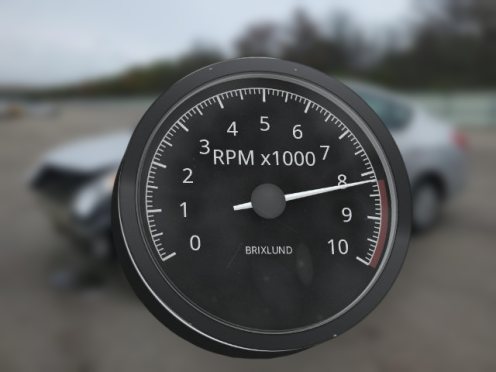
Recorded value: 8200 rpm
